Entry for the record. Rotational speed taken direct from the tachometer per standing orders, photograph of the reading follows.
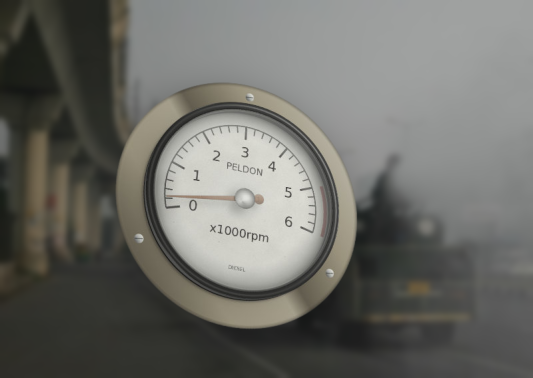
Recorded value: 200 rpm
